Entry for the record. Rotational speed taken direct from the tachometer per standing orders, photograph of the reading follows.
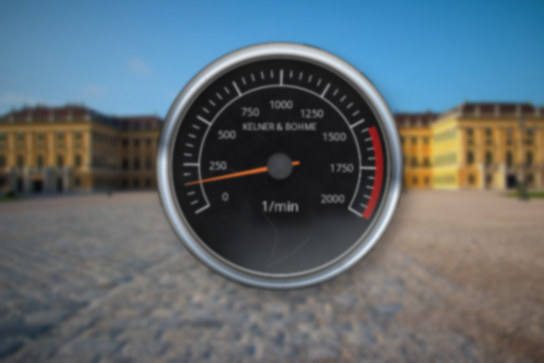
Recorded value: 150 rpm
